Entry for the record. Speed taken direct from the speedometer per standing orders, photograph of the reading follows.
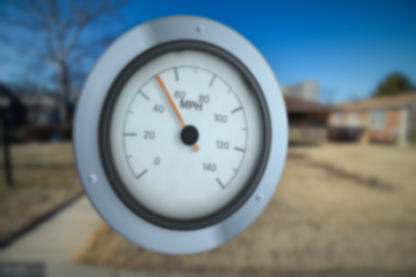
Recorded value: 50 mph
